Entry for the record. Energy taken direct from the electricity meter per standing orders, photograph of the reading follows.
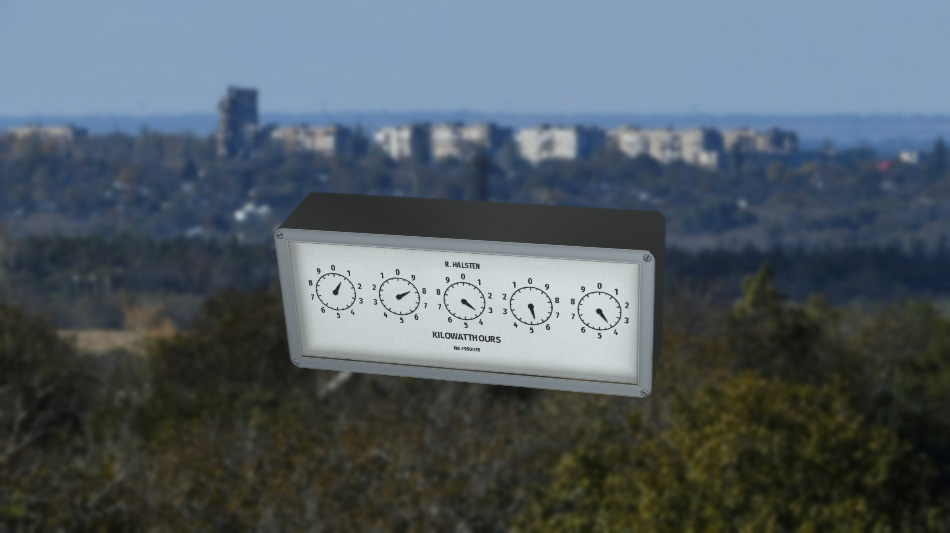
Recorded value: 8354 kWh
